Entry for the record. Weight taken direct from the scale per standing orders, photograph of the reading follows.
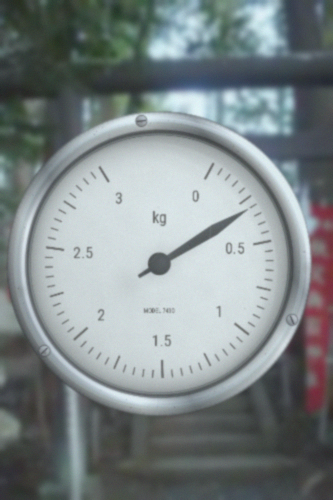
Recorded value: 0.3 kg
